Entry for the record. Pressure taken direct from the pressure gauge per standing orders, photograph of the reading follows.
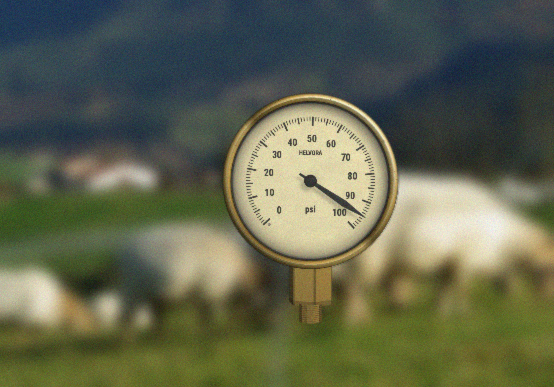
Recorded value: 95 psi
